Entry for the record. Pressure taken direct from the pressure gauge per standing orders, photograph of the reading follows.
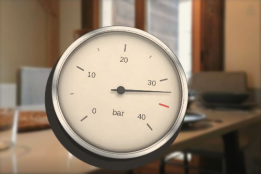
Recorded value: 32.5 bar
